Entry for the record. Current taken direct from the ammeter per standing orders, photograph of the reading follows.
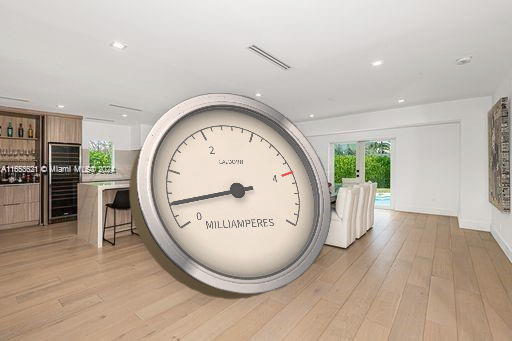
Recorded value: 0.4 mA
